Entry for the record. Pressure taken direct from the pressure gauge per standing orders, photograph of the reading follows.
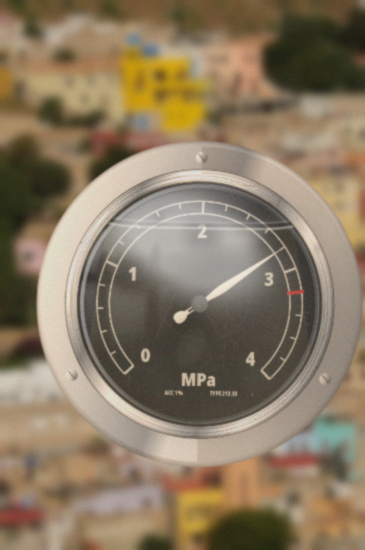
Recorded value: 2.8 MPa
